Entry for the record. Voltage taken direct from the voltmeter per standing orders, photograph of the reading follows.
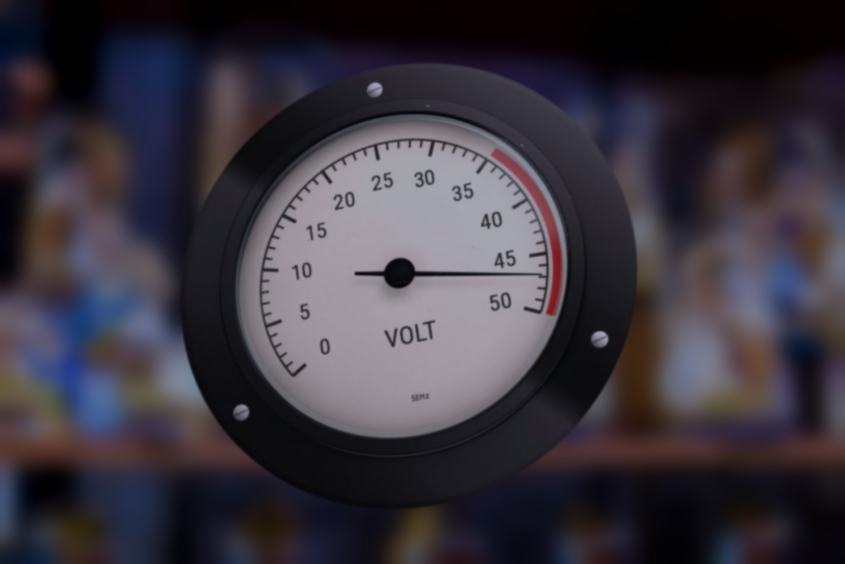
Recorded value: 47 V
